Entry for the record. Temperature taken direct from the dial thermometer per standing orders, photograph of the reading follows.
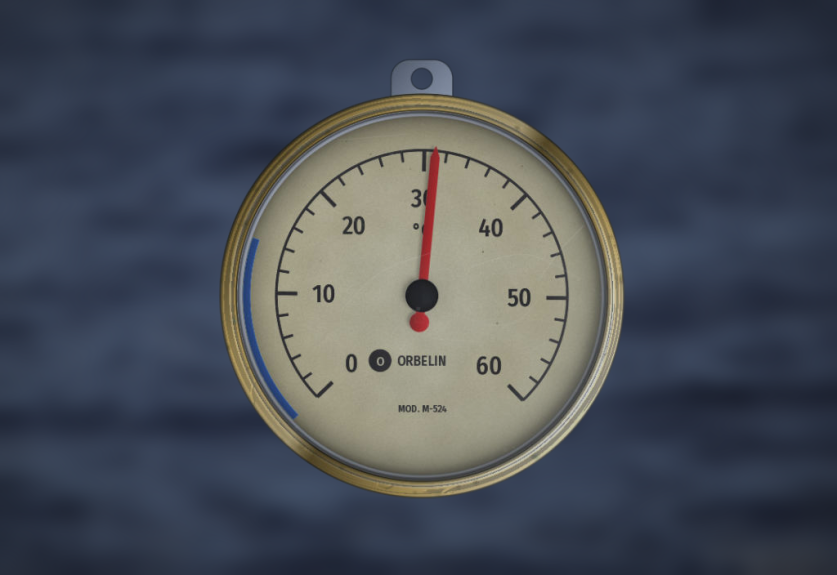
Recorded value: 31 °C
